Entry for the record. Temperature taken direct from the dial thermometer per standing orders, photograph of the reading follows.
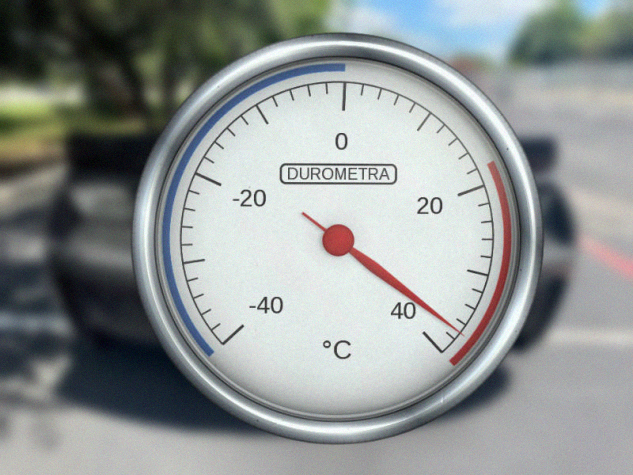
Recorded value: 37 °C
